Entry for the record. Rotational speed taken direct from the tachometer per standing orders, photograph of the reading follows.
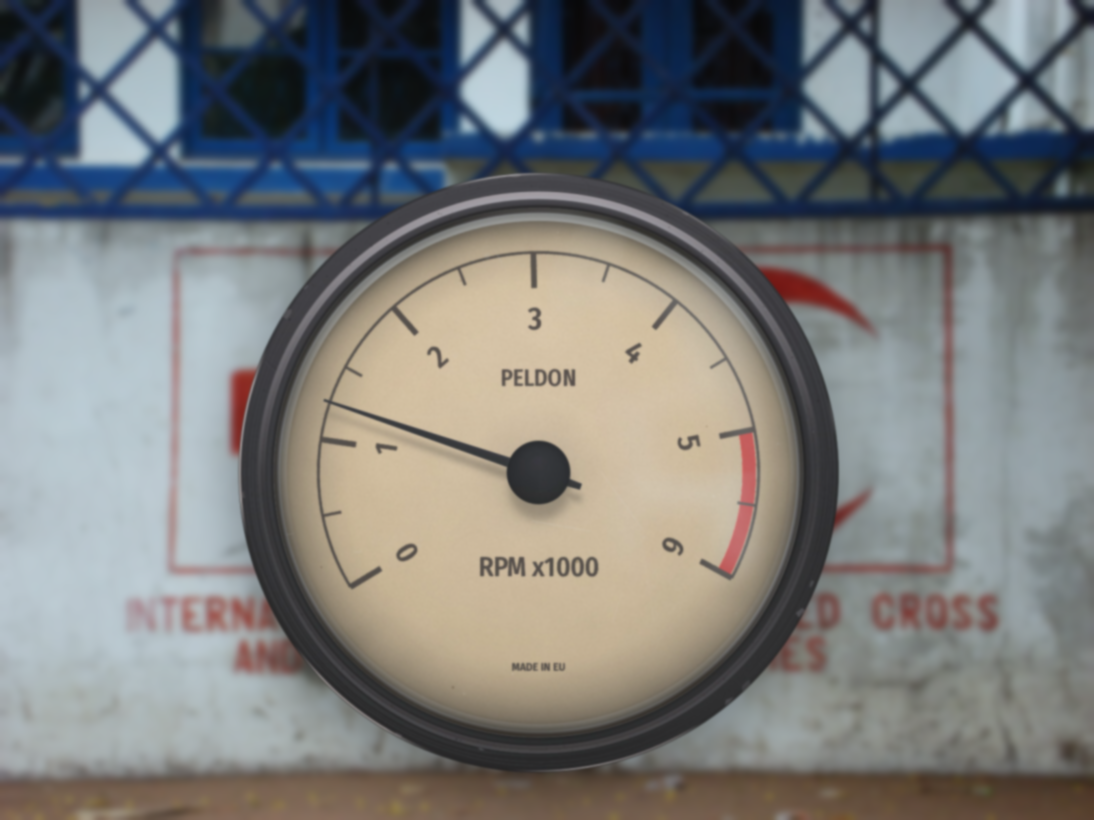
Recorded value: 1250 rpm
